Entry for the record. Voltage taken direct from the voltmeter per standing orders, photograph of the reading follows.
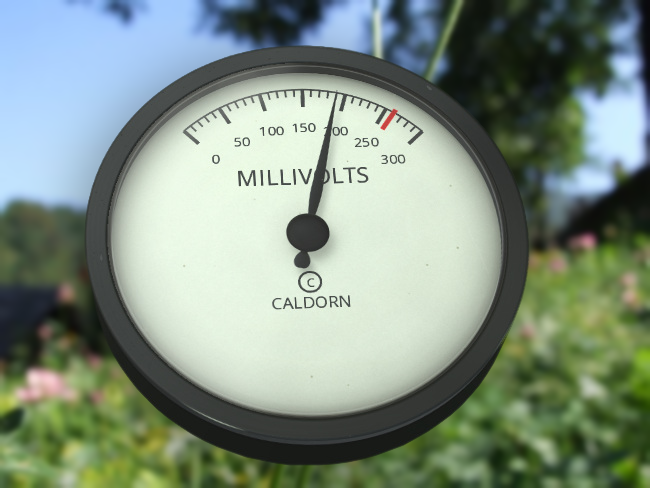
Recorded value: 190 mV
